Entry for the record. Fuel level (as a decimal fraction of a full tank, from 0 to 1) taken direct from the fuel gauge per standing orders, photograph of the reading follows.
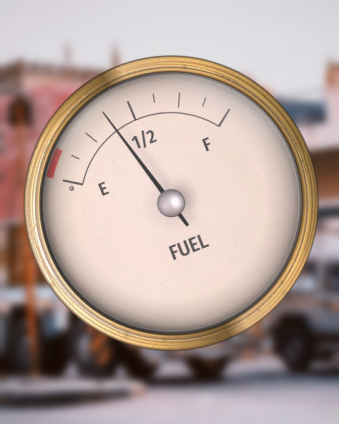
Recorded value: 0.375
